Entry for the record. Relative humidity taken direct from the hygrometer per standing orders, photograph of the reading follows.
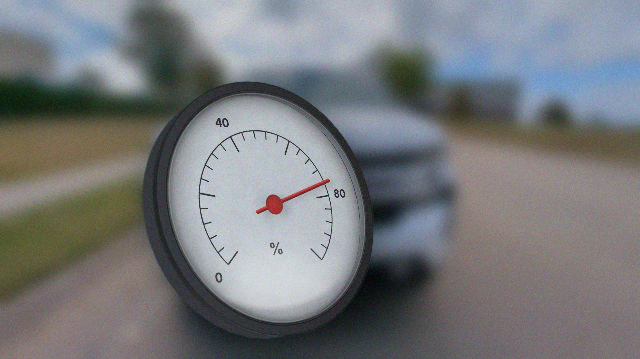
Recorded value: 76 %
